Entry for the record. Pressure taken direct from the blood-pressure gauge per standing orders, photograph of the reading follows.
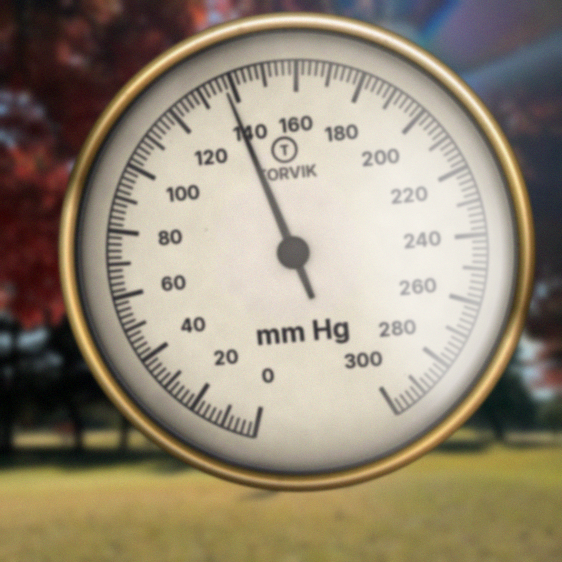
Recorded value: 138 mmHg
